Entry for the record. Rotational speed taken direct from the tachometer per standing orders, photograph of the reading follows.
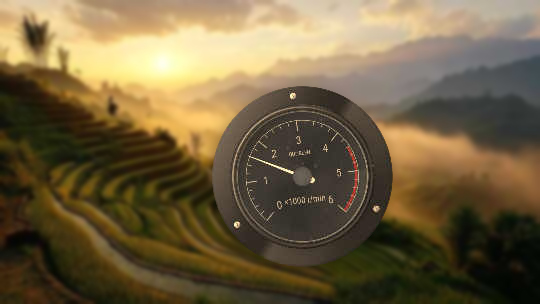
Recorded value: 1600 rpm
